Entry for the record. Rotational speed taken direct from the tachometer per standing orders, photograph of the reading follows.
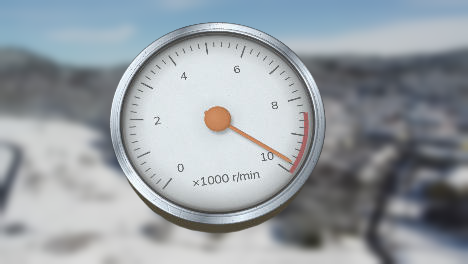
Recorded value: 9800 rpm
